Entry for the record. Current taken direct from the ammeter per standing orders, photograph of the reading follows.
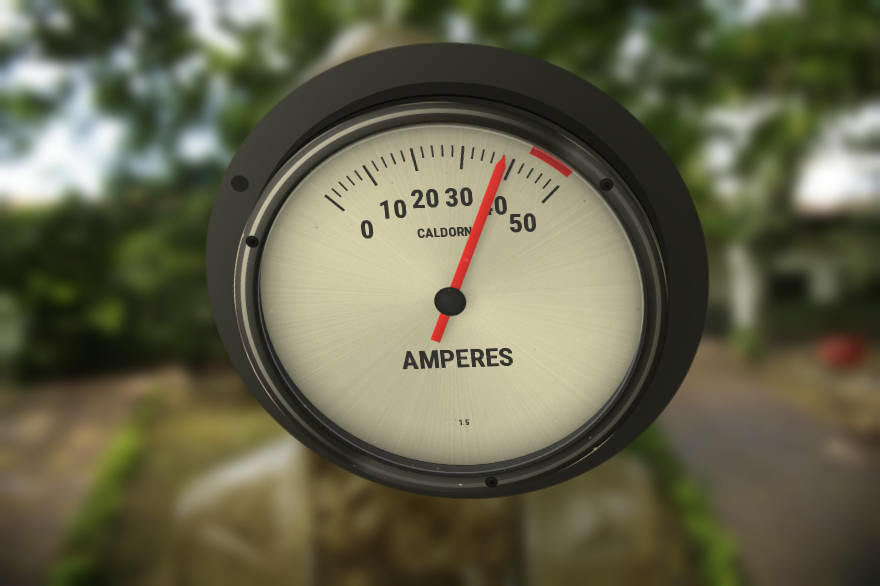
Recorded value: 38 A
